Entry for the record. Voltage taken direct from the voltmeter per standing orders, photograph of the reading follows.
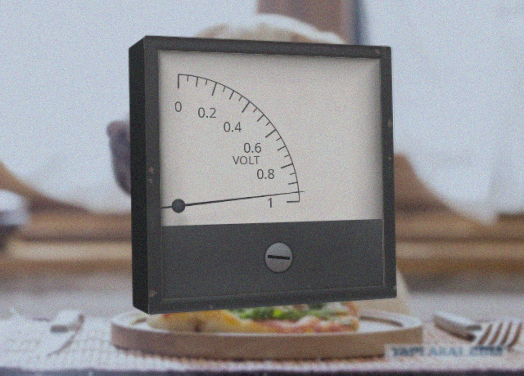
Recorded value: 0.95 V
